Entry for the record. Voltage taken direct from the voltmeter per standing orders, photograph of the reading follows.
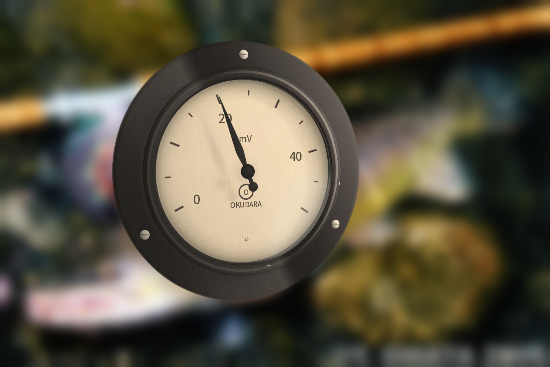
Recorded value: 20 mV
